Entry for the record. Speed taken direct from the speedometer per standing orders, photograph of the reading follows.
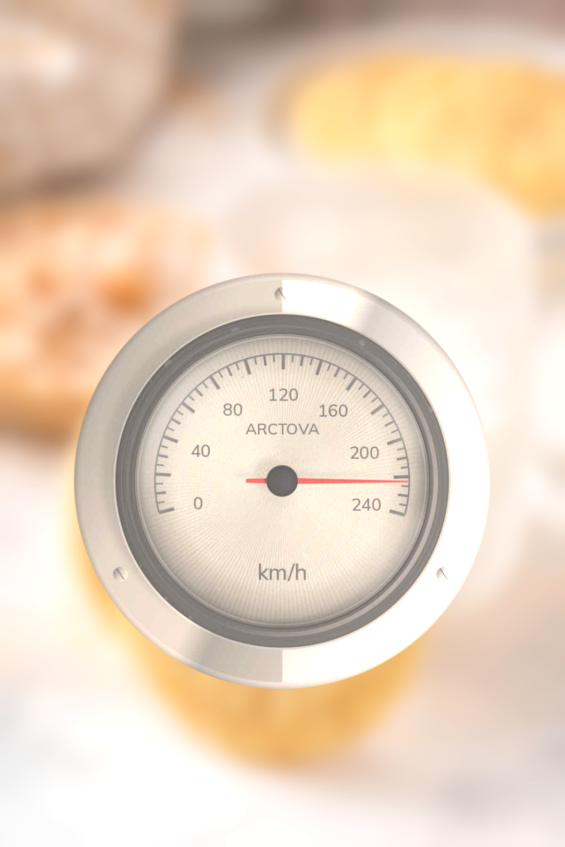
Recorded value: 222.5 km/h
